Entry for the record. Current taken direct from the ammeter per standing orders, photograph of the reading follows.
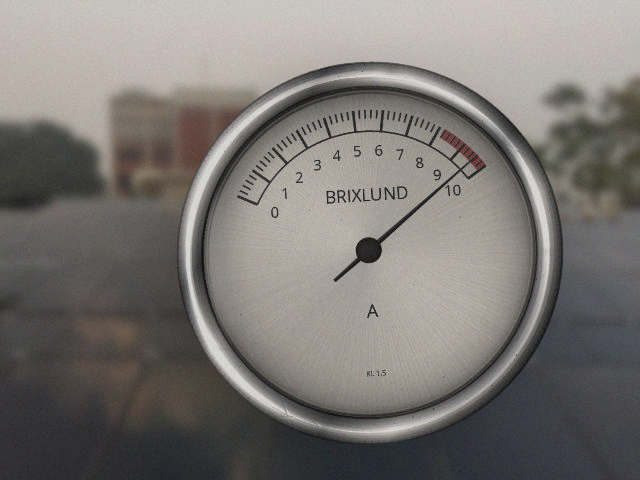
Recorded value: 9.6 A
